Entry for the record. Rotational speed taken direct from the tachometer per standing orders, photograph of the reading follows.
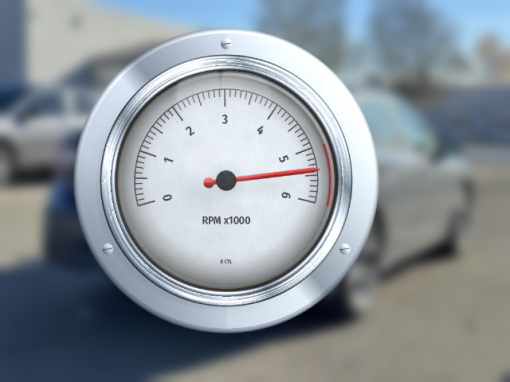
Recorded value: 5400 rpm
